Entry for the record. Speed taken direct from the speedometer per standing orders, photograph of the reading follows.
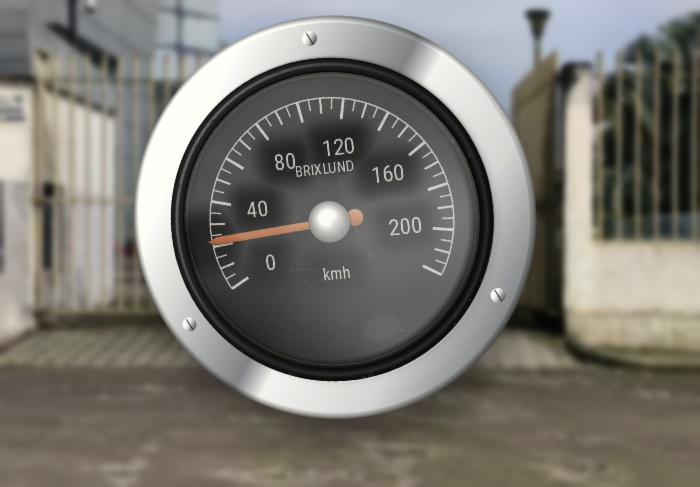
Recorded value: 22.5 km/h
